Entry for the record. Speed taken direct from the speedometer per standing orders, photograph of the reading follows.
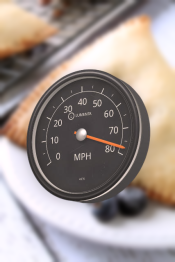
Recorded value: 77.5 mph
